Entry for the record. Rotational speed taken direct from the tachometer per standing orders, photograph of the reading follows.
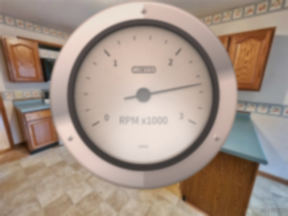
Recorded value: 2500 rpm
